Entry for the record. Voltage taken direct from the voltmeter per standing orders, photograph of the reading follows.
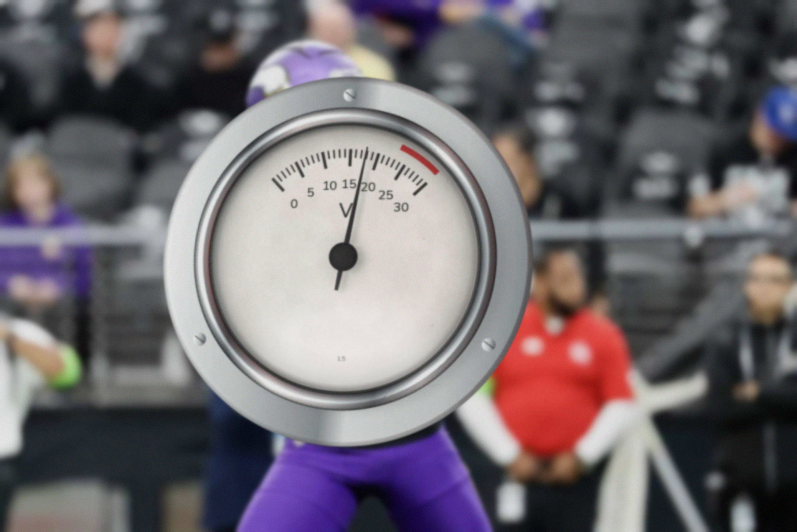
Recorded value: 18 V
